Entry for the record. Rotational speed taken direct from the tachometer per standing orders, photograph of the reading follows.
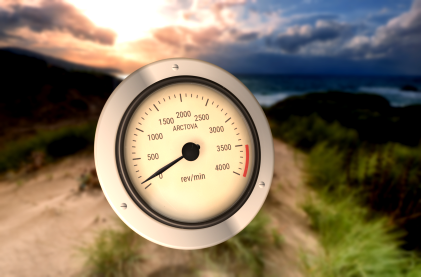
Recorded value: 100 rpm
